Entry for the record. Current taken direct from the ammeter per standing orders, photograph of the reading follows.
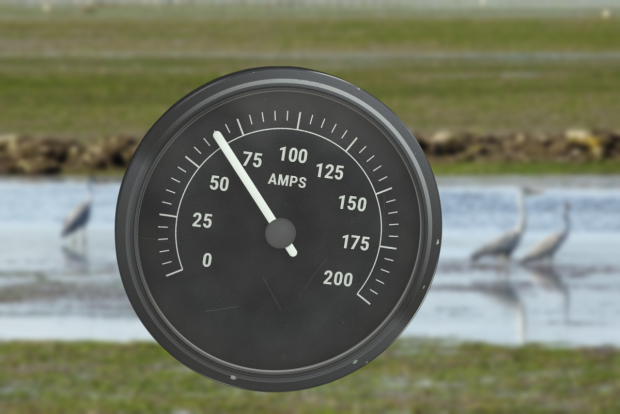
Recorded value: 65 A
